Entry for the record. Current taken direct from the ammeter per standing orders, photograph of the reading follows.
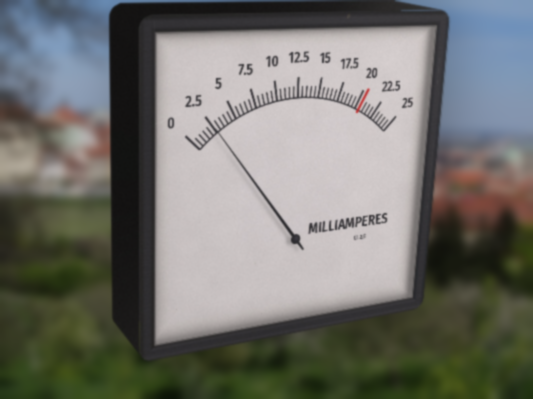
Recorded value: 2.5 mA
